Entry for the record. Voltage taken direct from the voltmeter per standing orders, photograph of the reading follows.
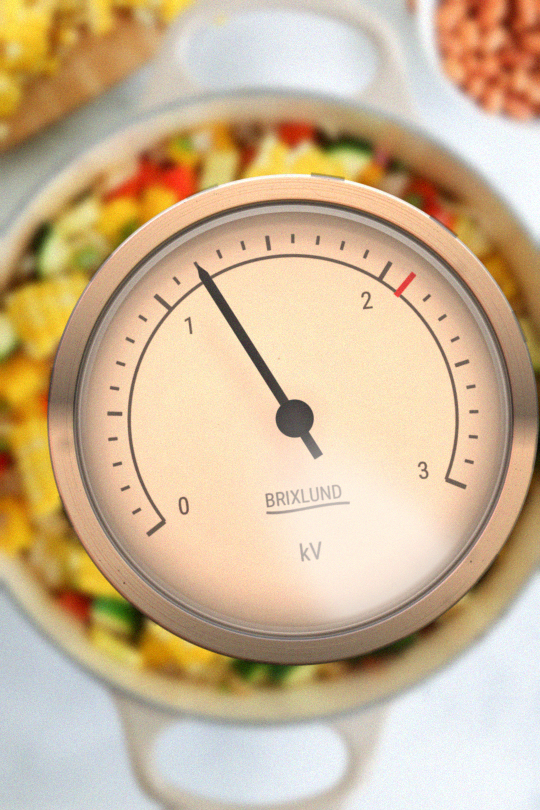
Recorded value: 1.2 kV
